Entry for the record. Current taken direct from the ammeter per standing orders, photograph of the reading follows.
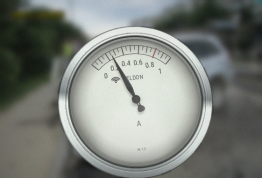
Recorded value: 0.25 A
